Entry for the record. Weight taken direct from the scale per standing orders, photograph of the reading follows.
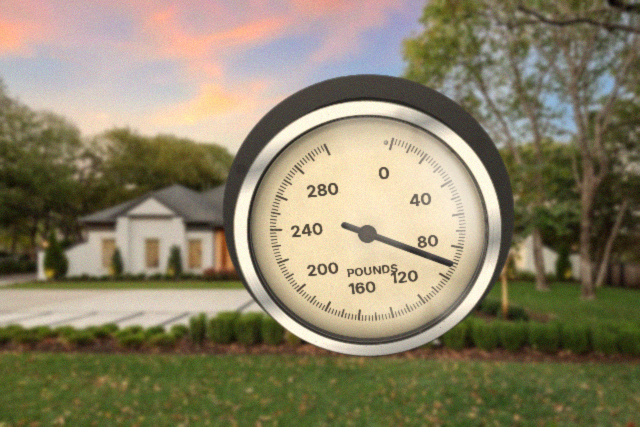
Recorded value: 90 lb
